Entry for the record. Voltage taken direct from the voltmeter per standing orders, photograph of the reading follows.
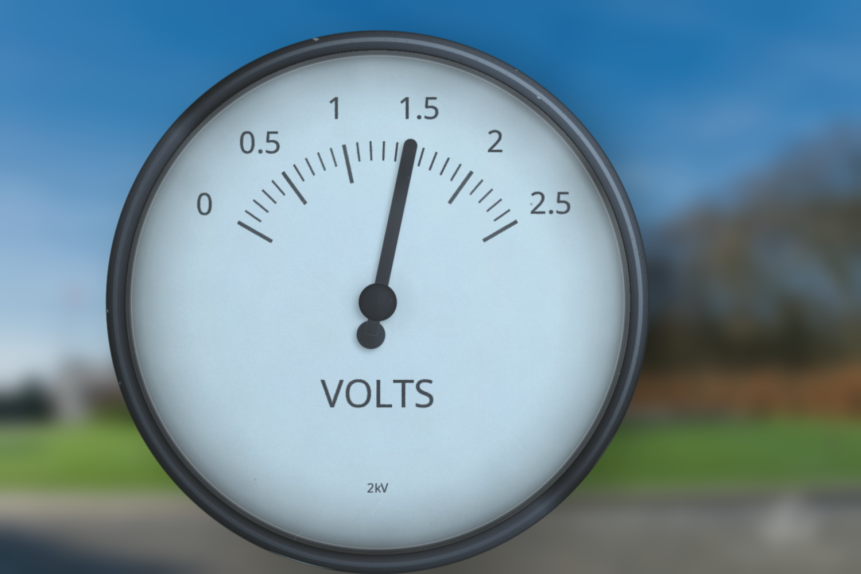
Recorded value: 1.5 V
